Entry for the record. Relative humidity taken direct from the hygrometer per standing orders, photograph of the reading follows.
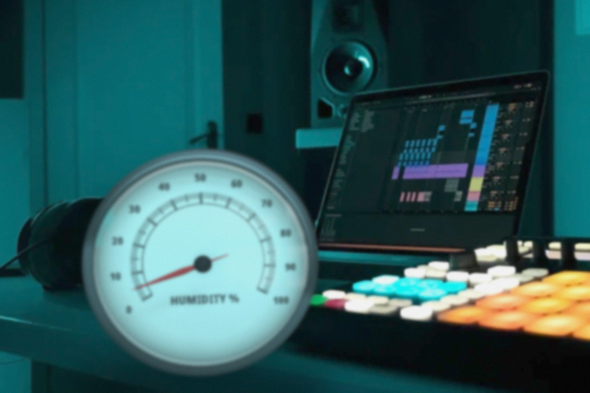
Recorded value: 5 %
